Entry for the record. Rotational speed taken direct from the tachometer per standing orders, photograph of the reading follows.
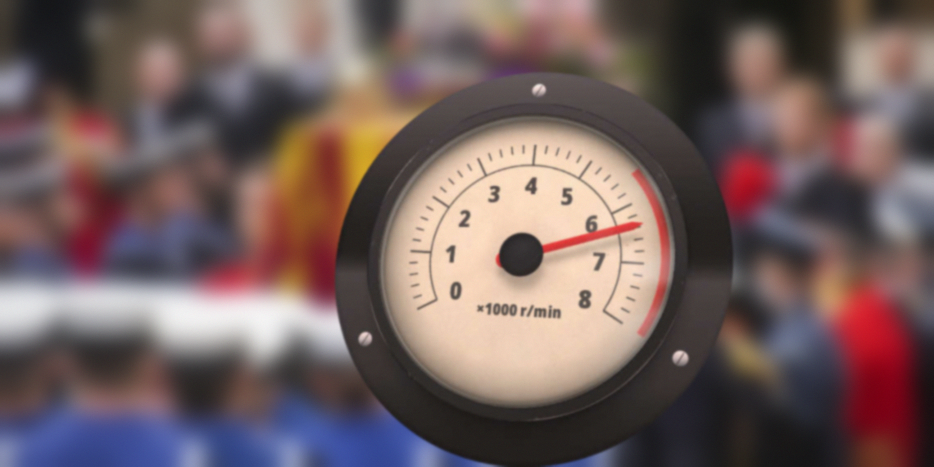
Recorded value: 6400 rpm
